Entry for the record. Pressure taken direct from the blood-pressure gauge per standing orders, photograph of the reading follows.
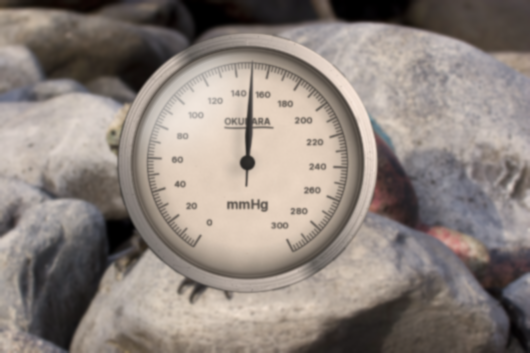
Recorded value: 150 mmHg
